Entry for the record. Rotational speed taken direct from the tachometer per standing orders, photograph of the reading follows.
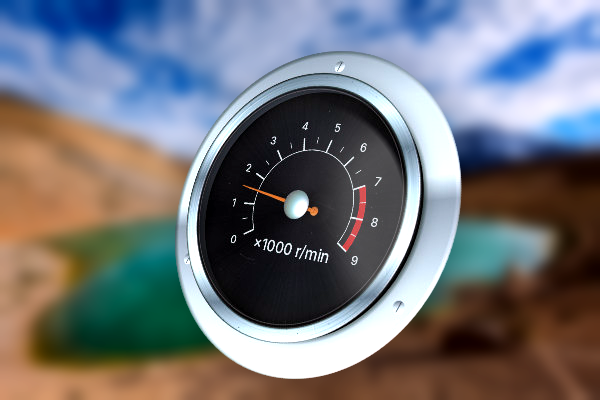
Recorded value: 1500 rpm
